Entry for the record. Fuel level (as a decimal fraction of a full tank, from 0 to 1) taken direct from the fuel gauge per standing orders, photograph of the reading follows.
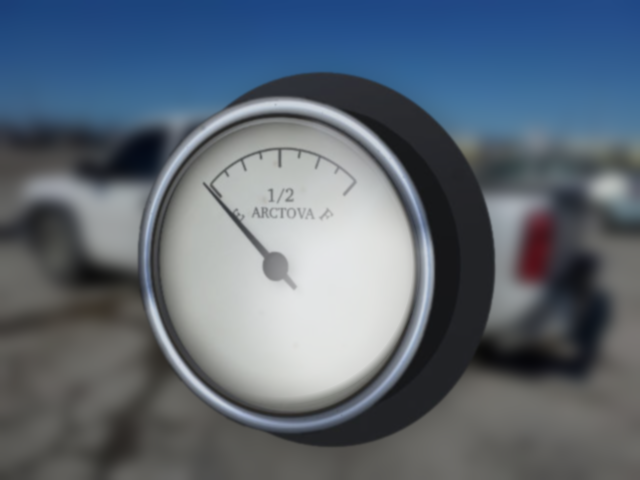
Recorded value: 0
